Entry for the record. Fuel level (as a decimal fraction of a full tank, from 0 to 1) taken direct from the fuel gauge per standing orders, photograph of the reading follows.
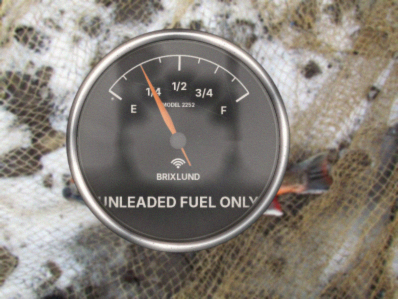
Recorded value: 0.25
